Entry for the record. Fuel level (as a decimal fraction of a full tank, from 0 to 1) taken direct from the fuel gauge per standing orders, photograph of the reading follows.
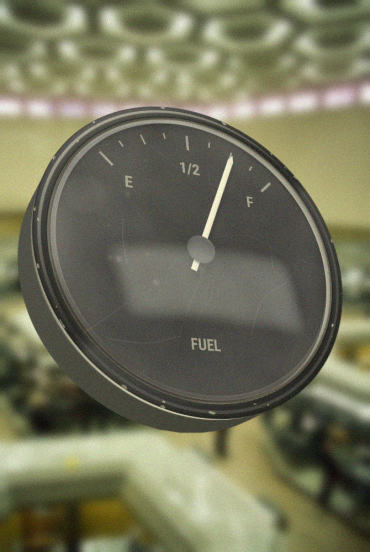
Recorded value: 0.75
